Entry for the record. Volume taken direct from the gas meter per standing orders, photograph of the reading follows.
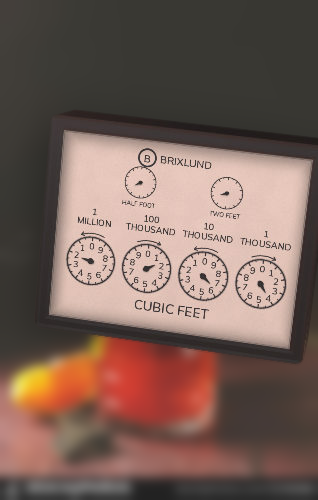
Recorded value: 216400 ft³
